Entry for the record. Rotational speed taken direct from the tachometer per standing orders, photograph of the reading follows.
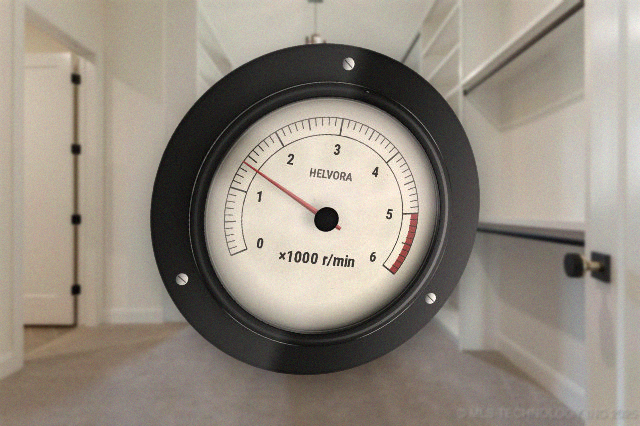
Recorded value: 1400 rpm
